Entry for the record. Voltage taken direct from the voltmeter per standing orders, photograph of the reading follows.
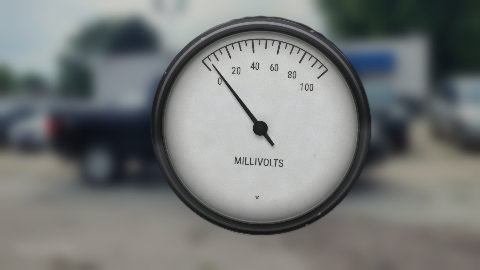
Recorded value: 5 mV
